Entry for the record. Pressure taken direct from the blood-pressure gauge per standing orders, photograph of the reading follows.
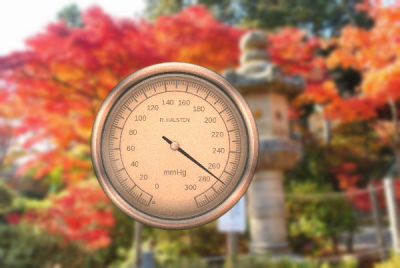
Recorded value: 270 mmHg
